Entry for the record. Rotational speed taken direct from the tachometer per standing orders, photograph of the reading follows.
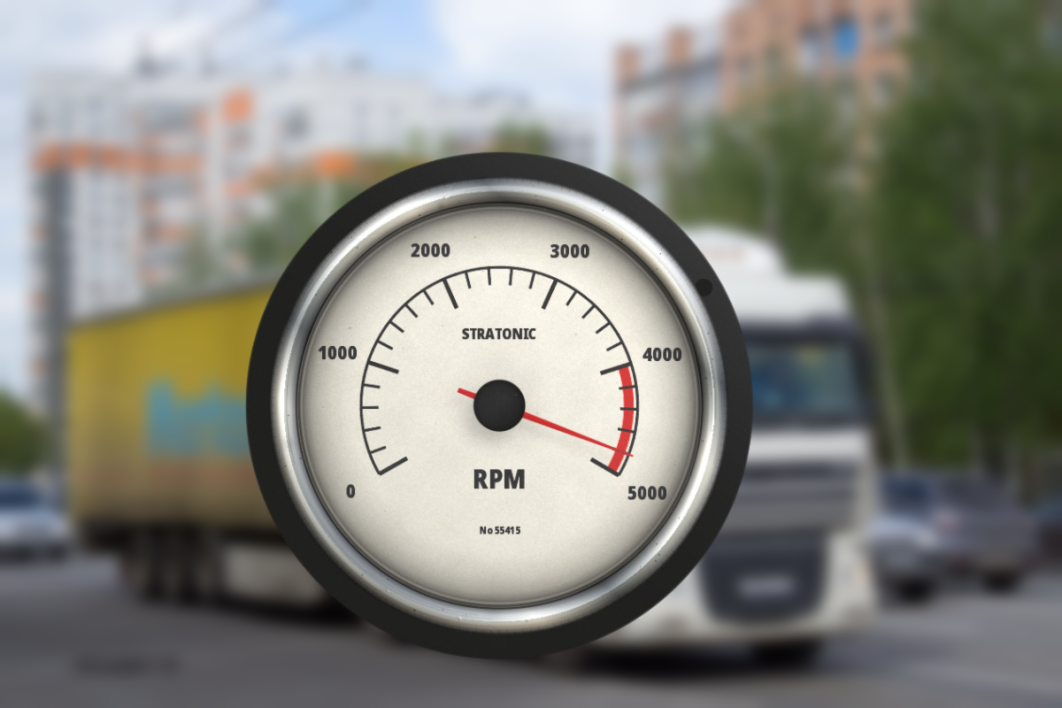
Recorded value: 4800 rpm
